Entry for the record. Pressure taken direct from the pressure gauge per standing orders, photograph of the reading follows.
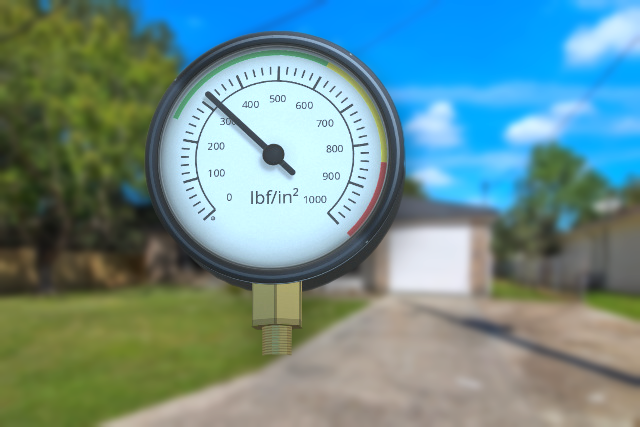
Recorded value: 320 psi
